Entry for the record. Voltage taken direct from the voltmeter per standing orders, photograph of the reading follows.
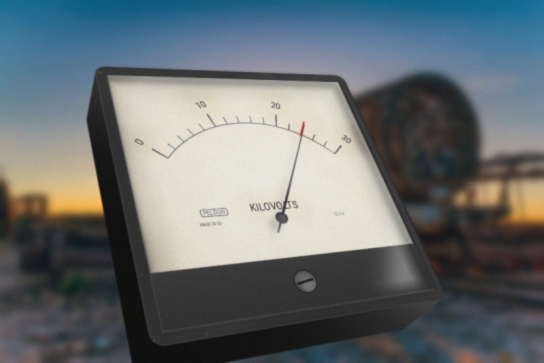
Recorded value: 24 kV
